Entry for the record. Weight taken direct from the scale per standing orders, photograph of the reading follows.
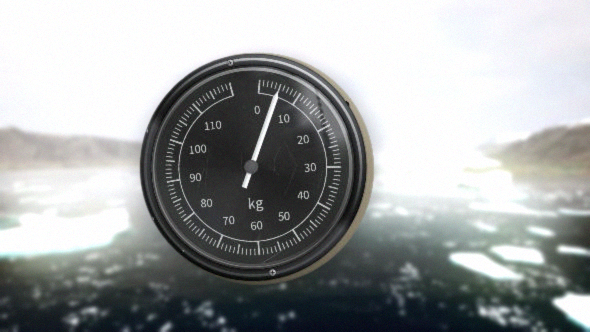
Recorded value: 5 kg
